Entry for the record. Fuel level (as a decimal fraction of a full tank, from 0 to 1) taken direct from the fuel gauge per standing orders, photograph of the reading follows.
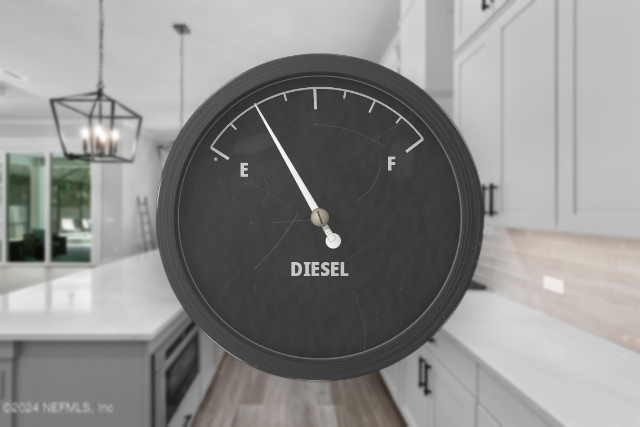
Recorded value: 0.25
